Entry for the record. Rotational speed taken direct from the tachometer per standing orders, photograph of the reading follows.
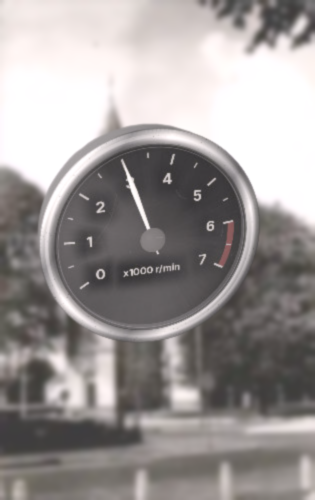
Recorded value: 3000 rpm
